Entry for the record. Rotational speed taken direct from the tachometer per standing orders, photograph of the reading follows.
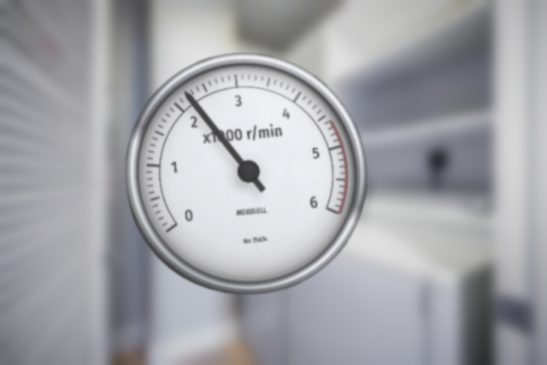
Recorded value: 2200 rpm
